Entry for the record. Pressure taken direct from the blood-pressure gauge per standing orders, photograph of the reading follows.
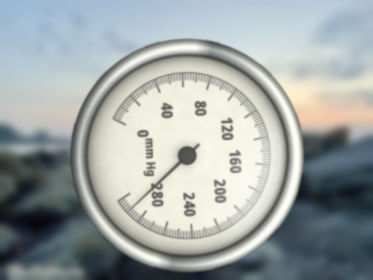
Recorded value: 290 mmHg
